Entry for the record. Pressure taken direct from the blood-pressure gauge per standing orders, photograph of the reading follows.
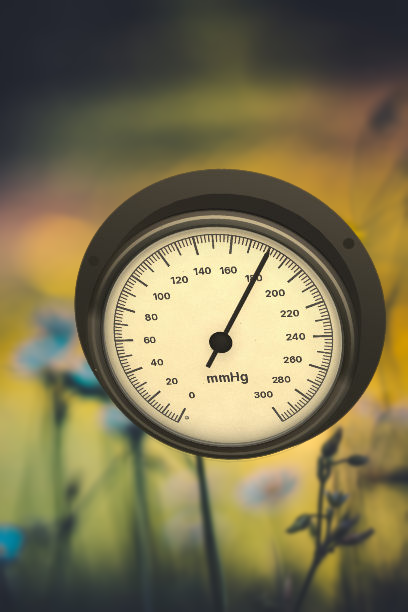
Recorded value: 180 mmHg
